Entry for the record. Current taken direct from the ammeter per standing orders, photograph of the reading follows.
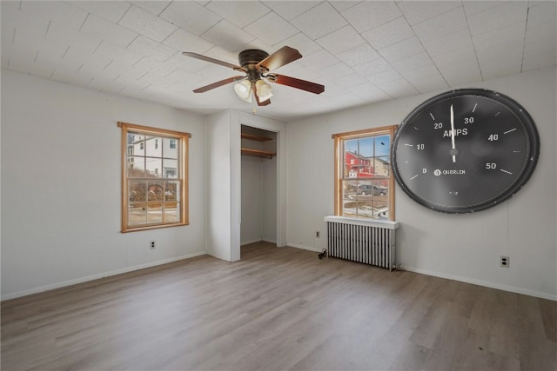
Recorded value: 25 A
